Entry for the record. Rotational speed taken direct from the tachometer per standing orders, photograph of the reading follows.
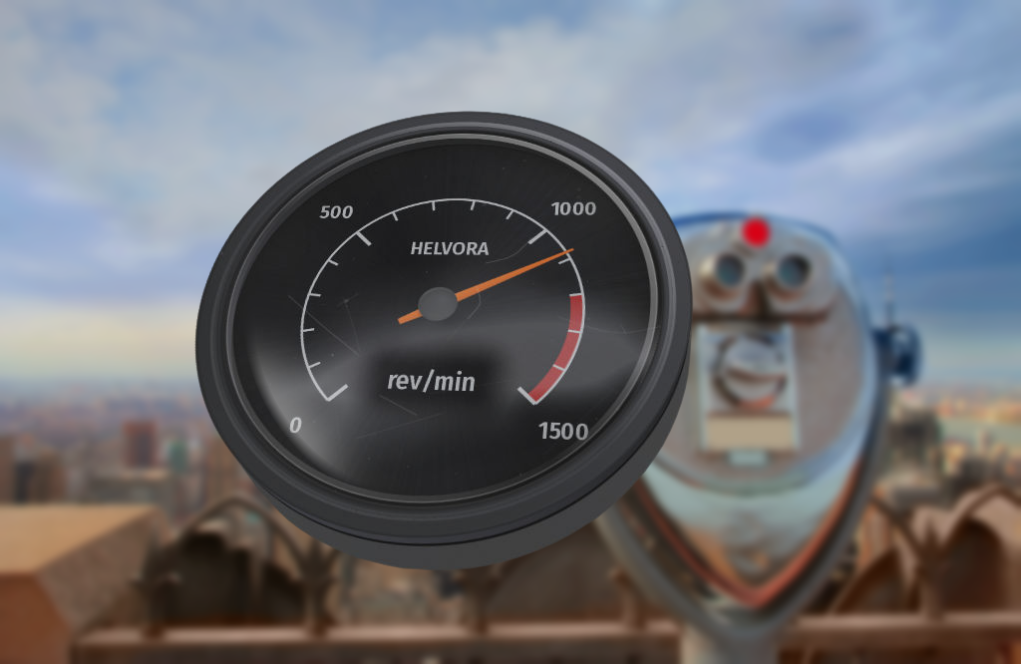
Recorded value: 1100 rpm
